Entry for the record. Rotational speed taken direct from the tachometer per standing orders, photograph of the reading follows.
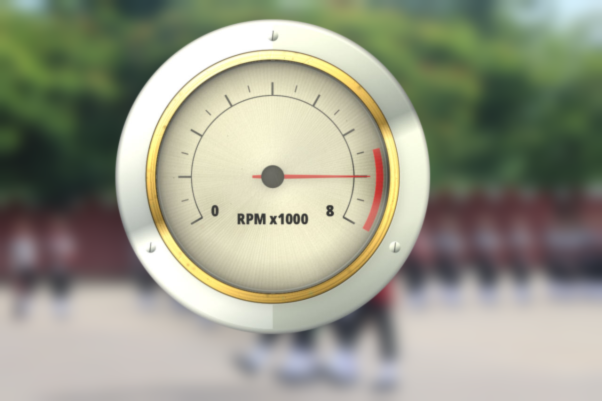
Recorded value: 7000 rpm
